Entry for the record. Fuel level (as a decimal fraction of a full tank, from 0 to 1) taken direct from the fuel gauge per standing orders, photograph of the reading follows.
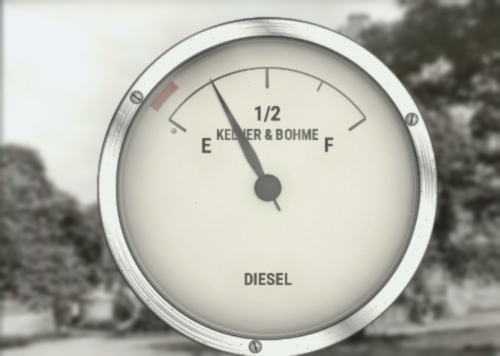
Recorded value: 0.25
